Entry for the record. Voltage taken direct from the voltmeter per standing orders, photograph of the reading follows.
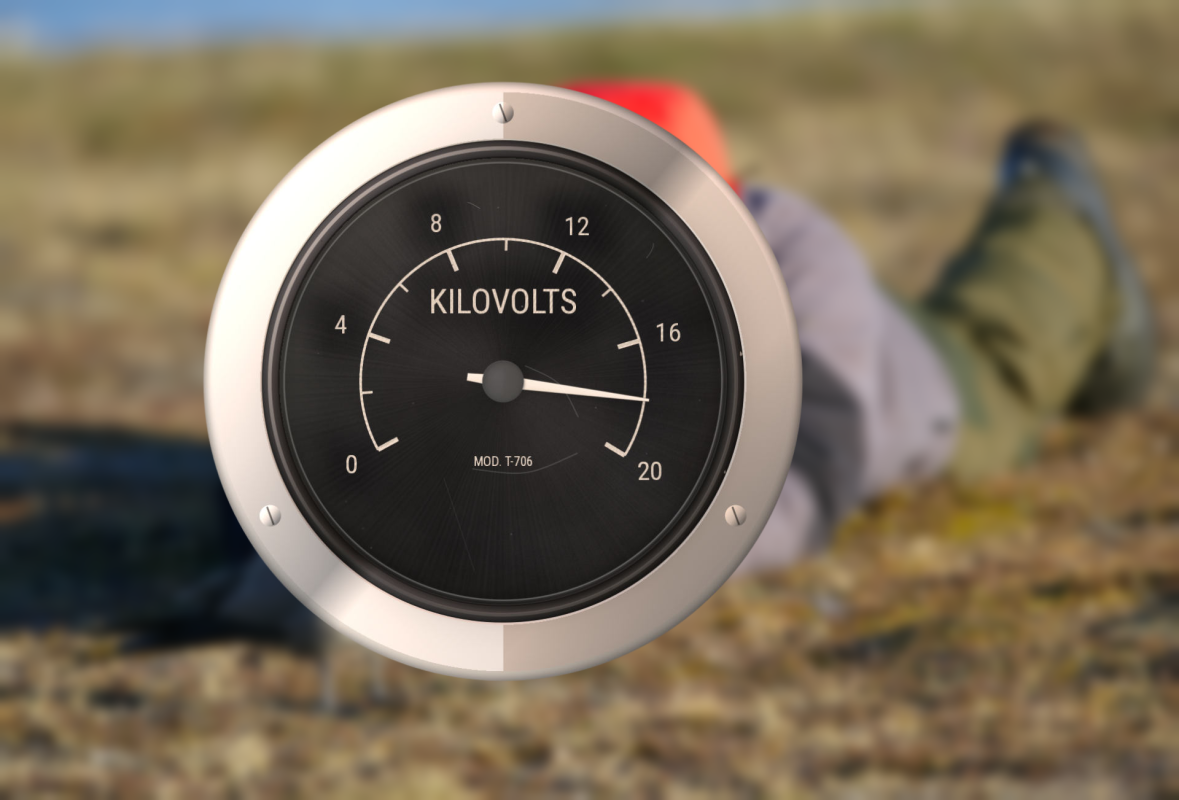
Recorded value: 18 kV
